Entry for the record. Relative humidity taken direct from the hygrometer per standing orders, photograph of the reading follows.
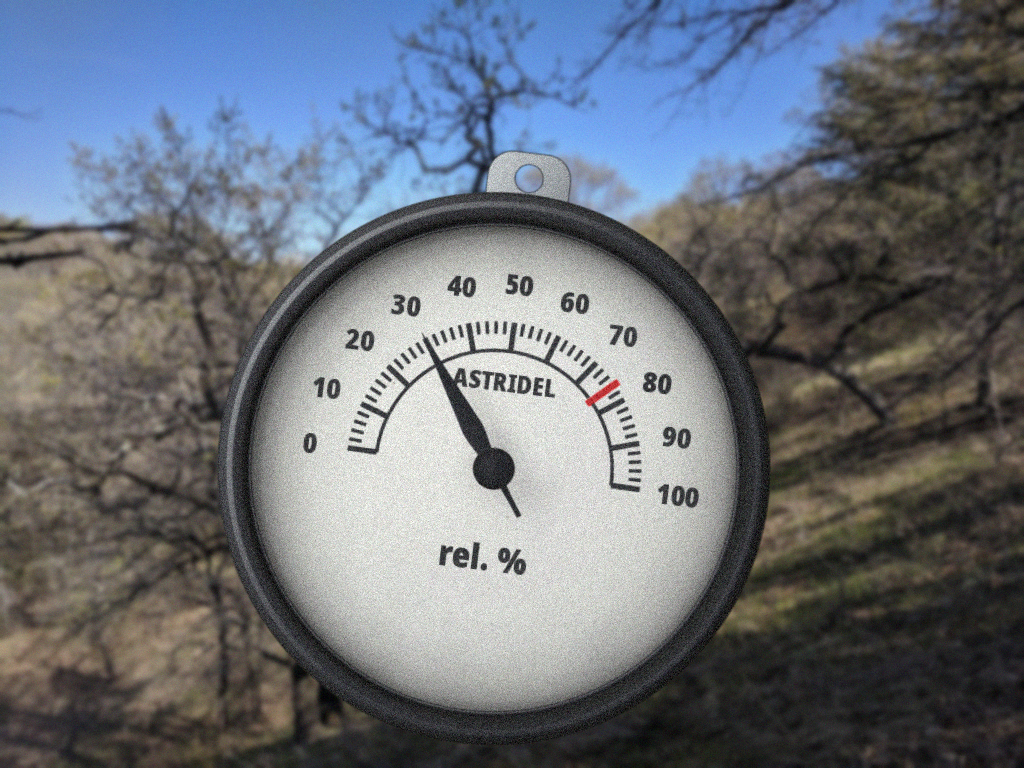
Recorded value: 30 %
